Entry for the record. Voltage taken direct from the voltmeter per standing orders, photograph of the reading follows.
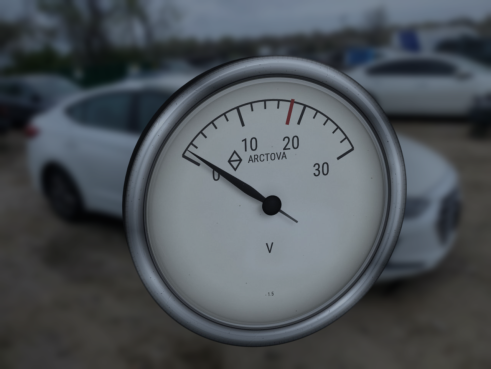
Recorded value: 1 V
